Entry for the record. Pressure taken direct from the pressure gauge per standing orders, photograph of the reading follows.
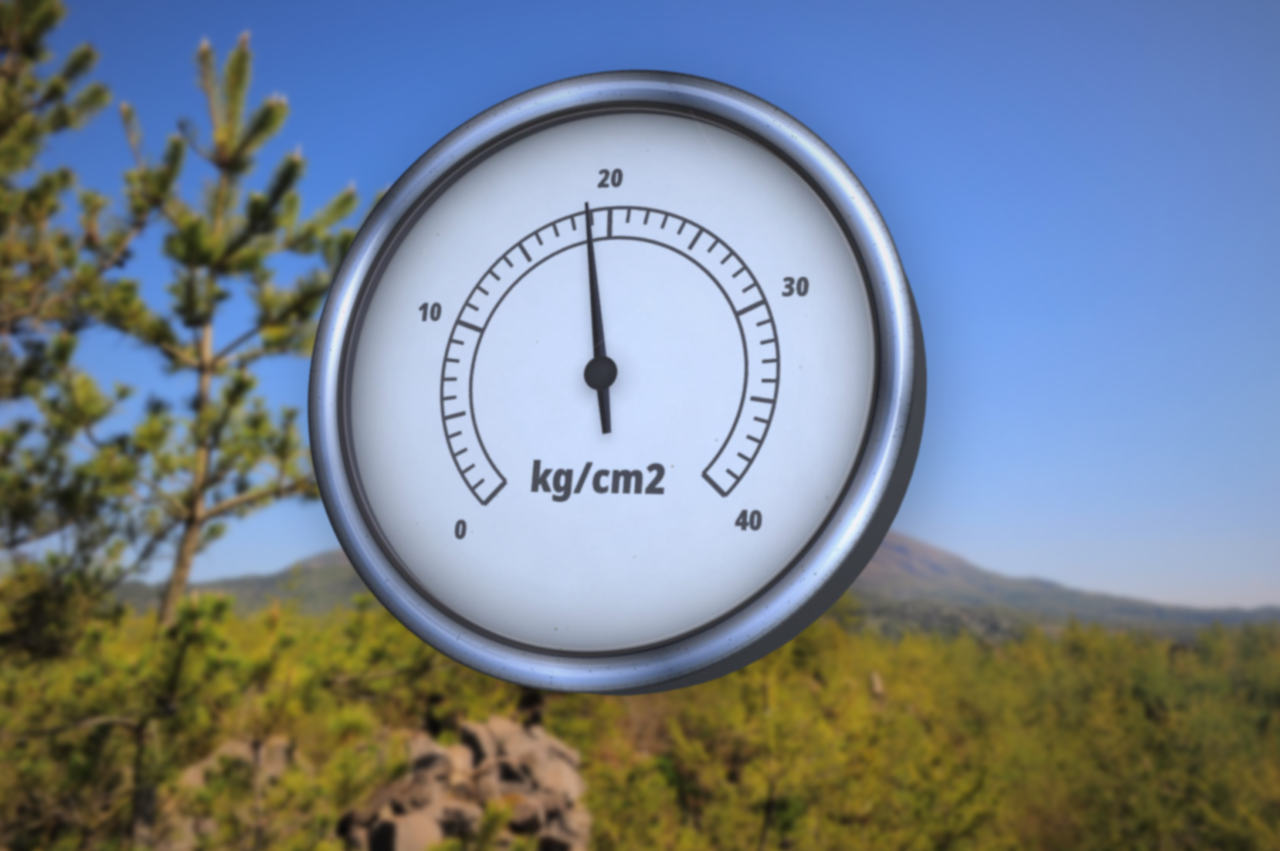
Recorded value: 19 kg/cm²
